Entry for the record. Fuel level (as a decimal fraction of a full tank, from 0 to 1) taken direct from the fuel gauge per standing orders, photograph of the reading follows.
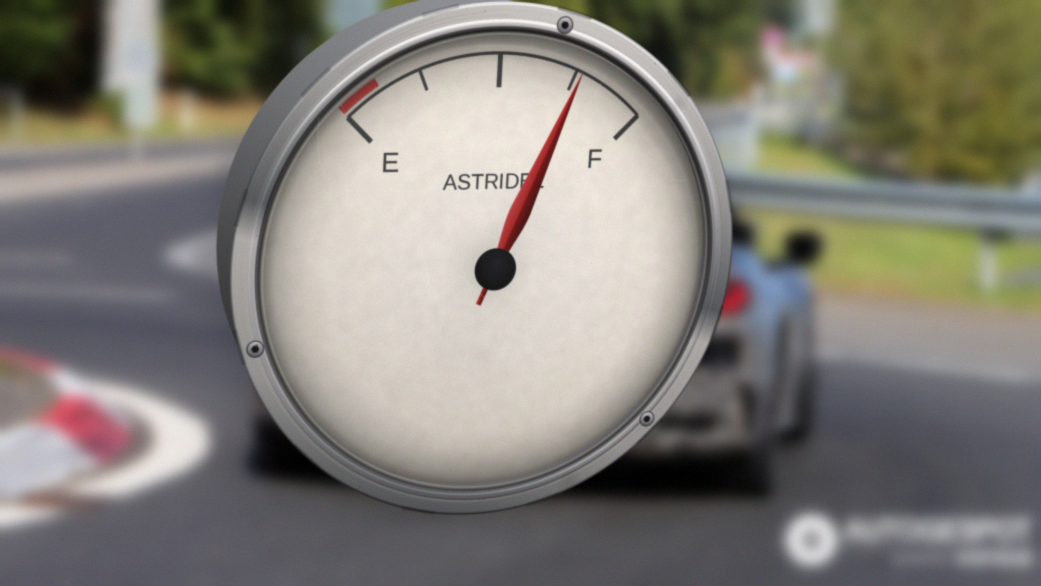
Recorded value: 0.75
